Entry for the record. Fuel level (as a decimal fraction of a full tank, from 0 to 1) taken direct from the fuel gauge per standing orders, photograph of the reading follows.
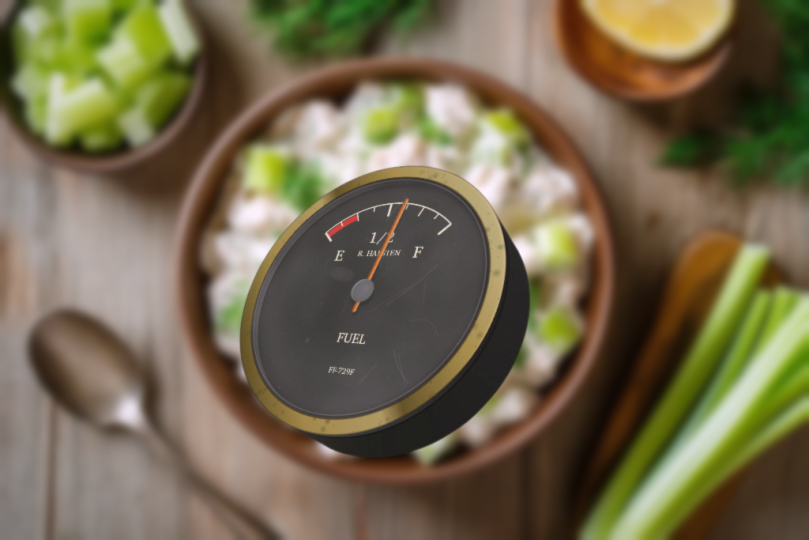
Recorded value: 0.625
